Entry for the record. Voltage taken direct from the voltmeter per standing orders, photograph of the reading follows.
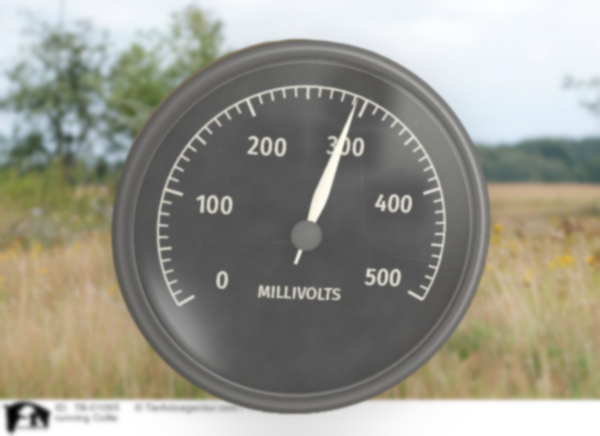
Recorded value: 290 mV
